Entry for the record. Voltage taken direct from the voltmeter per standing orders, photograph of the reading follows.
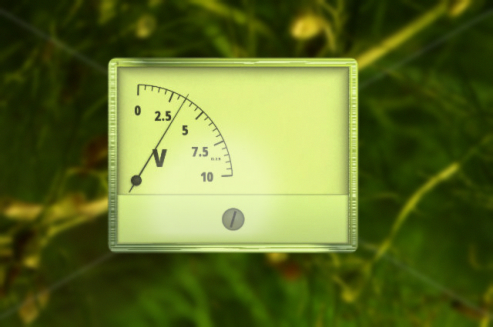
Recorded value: 3.5 V
